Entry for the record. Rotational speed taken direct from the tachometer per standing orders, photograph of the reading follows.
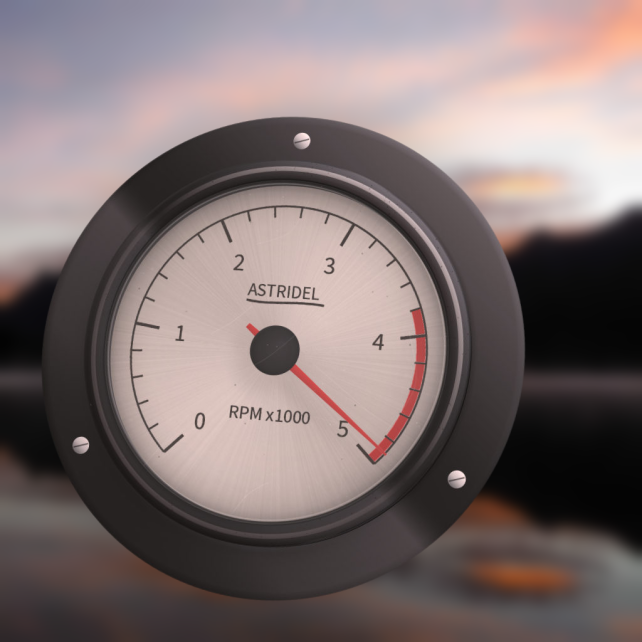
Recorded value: 4900 rpm
